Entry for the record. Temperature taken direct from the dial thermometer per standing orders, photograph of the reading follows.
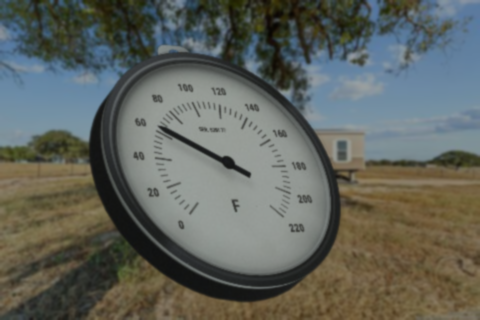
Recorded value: 60 °F
